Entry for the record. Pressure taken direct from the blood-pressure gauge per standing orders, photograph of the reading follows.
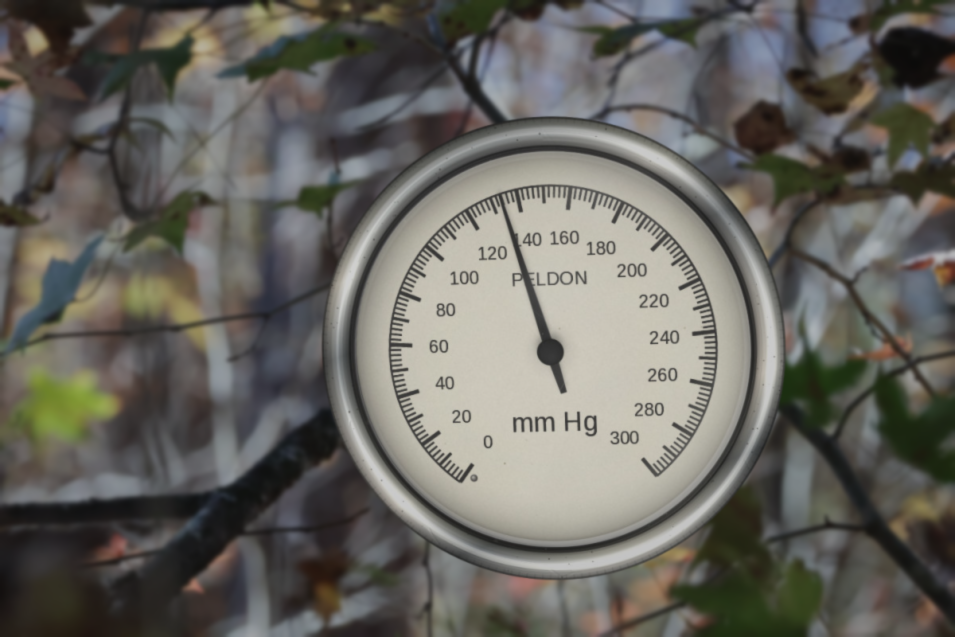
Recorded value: 134 mmHg
